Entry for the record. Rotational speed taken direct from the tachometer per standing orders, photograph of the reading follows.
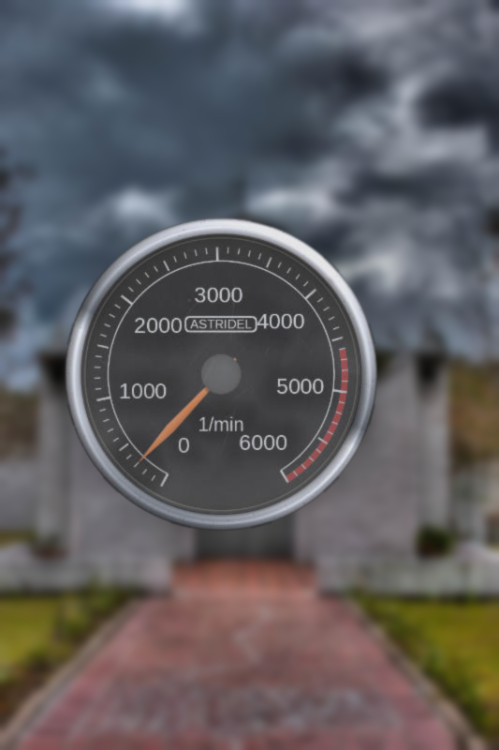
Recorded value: 300 rpm
